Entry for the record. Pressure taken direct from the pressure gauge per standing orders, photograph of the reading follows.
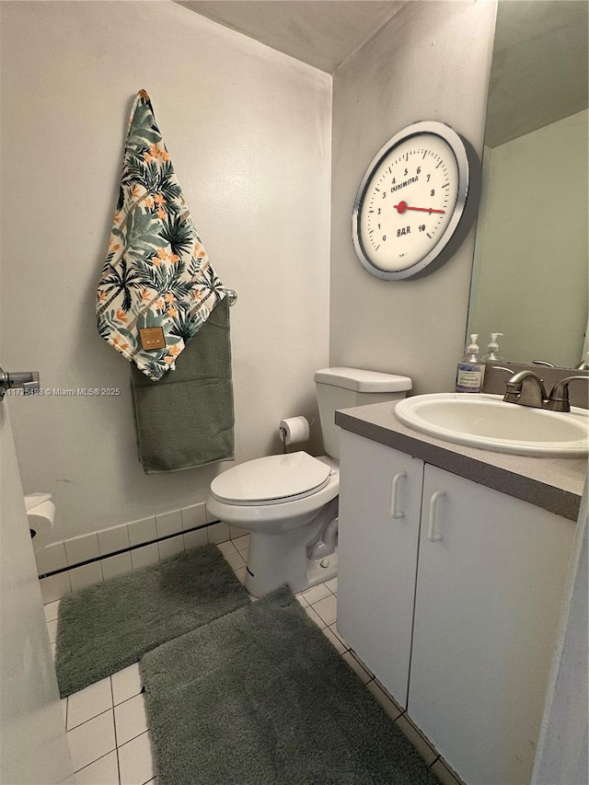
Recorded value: 9 bar
